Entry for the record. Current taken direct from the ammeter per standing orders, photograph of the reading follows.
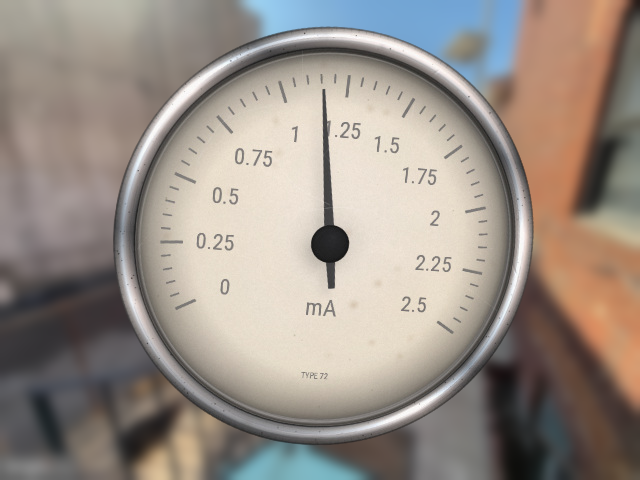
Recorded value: 1.15 mA
